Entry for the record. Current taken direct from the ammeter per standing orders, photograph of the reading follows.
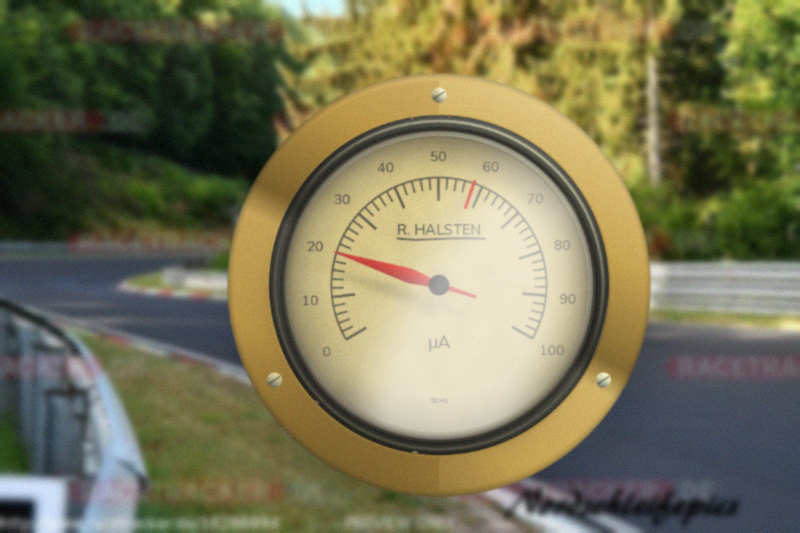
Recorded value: 20 µA
